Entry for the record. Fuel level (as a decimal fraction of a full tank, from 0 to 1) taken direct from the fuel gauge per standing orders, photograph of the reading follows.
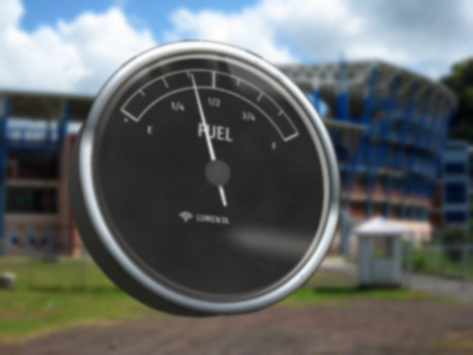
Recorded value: 0.375
